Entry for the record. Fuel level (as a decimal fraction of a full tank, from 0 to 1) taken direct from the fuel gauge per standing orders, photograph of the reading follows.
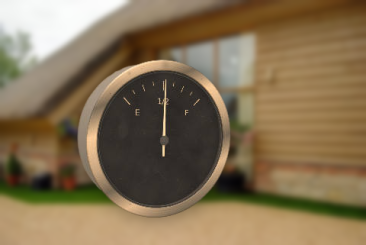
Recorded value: 0.5
